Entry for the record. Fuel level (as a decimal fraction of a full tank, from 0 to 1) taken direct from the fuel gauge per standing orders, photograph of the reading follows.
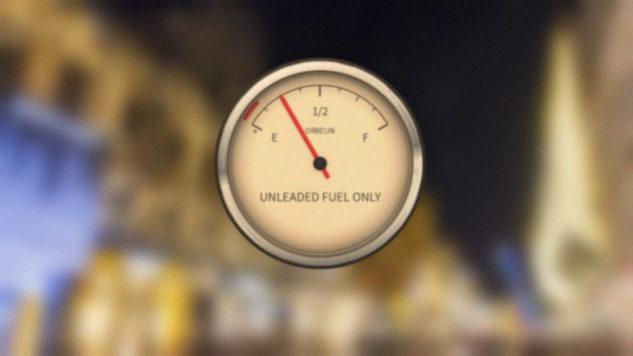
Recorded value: 0.25
